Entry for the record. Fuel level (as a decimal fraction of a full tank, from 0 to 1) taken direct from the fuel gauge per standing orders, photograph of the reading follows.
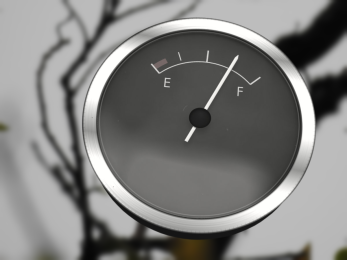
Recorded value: 0.75
